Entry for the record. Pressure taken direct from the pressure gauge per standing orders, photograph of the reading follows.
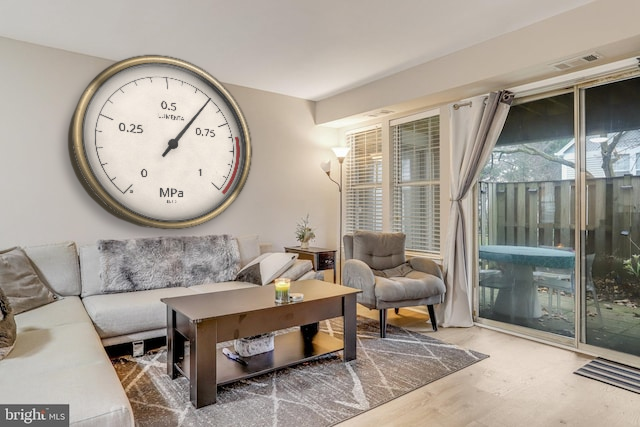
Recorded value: 0.65 MPa
